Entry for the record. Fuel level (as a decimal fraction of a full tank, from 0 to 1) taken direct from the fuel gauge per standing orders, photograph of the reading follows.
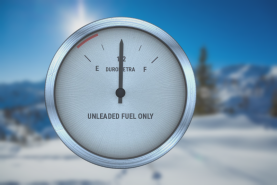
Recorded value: 0.5
